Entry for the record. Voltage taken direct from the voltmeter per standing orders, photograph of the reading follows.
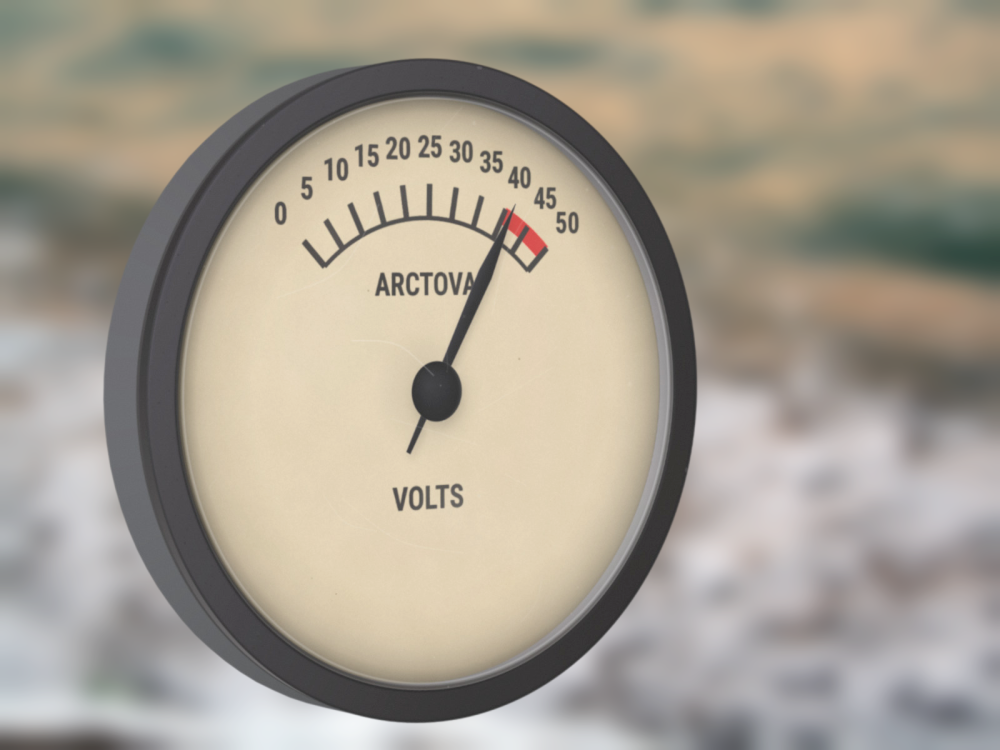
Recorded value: 40 V
